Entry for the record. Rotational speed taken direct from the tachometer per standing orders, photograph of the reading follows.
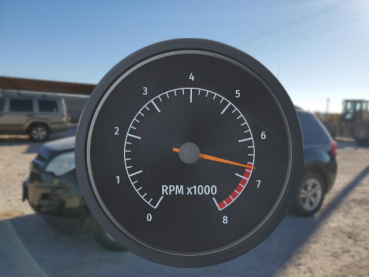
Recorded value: 6700 rpm
